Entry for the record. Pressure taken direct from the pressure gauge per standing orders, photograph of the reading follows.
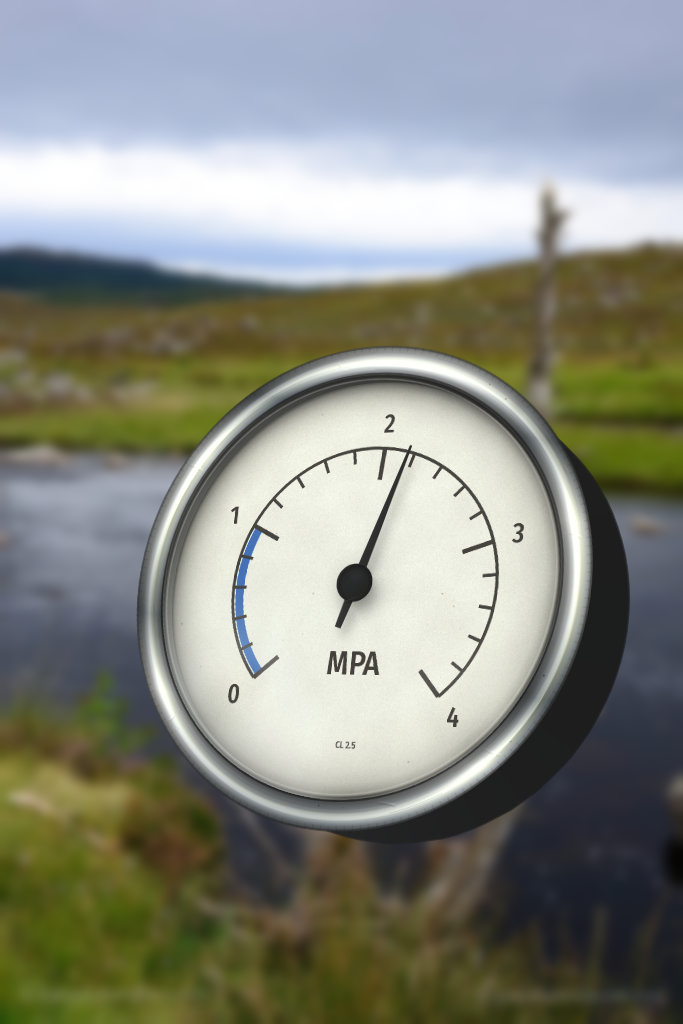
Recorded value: 2.2 MPa
